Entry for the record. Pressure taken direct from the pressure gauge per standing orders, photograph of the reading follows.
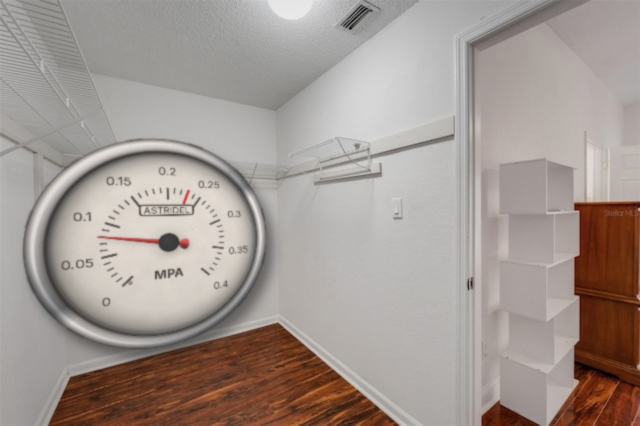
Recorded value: 0.08 MPa
